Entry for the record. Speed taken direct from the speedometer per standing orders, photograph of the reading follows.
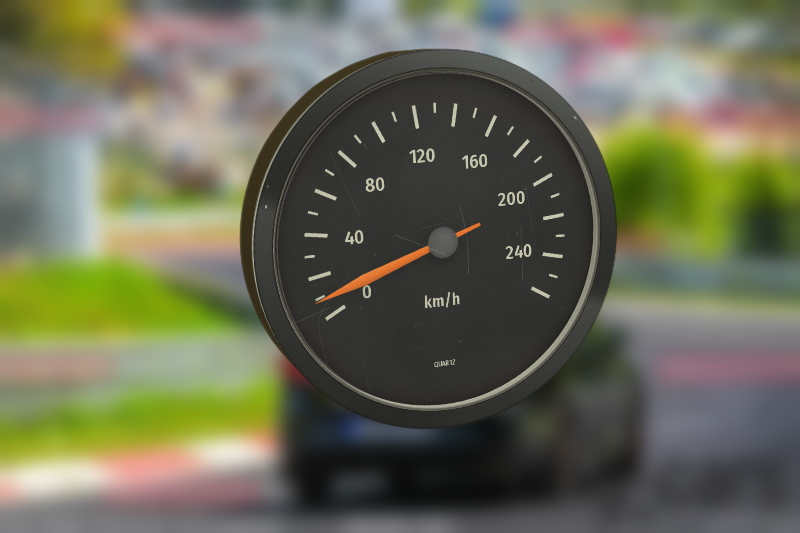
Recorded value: 10 km/h
